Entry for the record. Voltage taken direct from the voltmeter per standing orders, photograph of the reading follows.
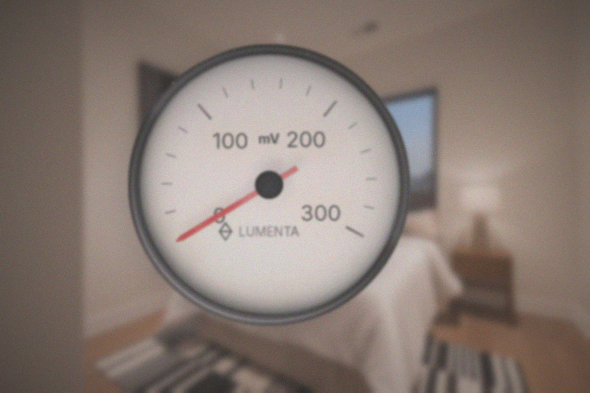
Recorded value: 0 mV
